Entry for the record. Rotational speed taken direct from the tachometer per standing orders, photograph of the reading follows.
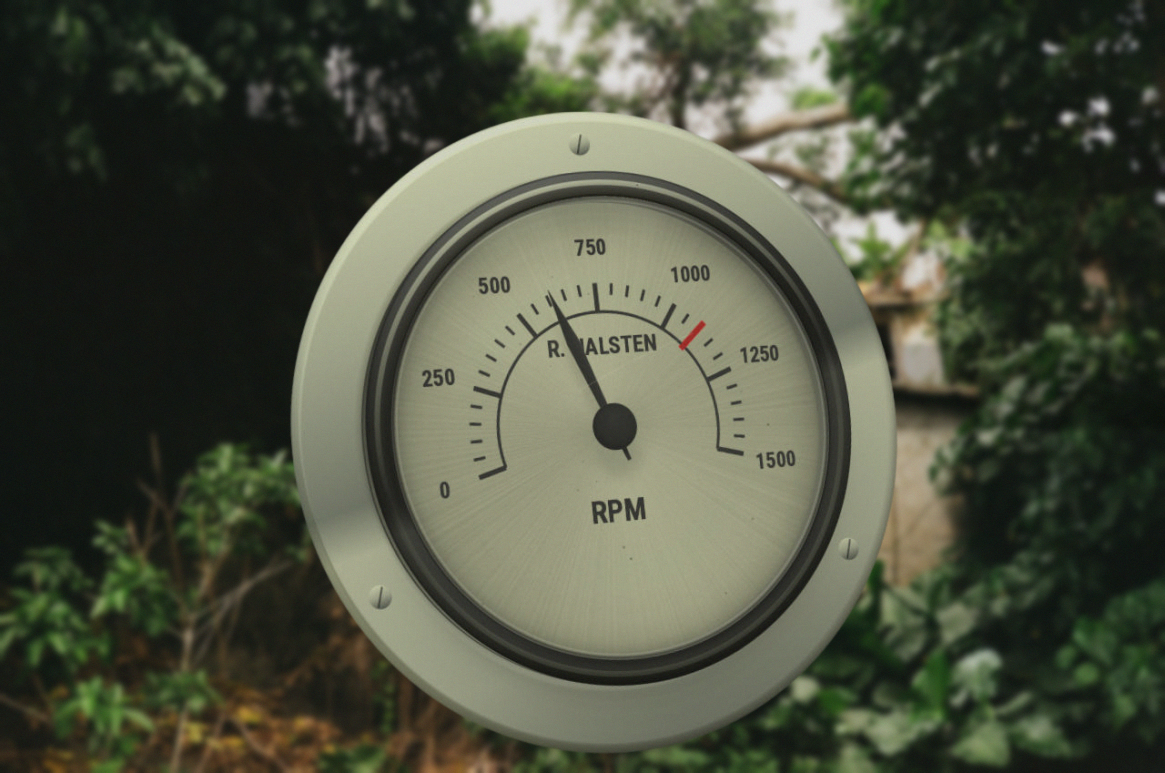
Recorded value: 600 rpm
